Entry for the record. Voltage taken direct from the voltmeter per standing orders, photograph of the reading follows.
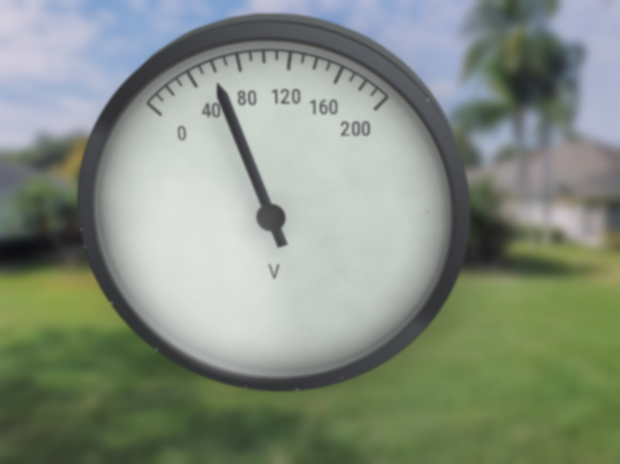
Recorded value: 60 V
